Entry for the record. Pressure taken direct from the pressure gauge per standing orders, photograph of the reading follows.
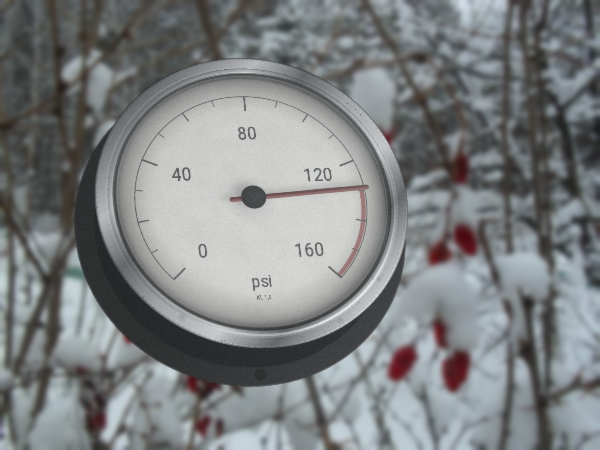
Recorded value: 130 psi
